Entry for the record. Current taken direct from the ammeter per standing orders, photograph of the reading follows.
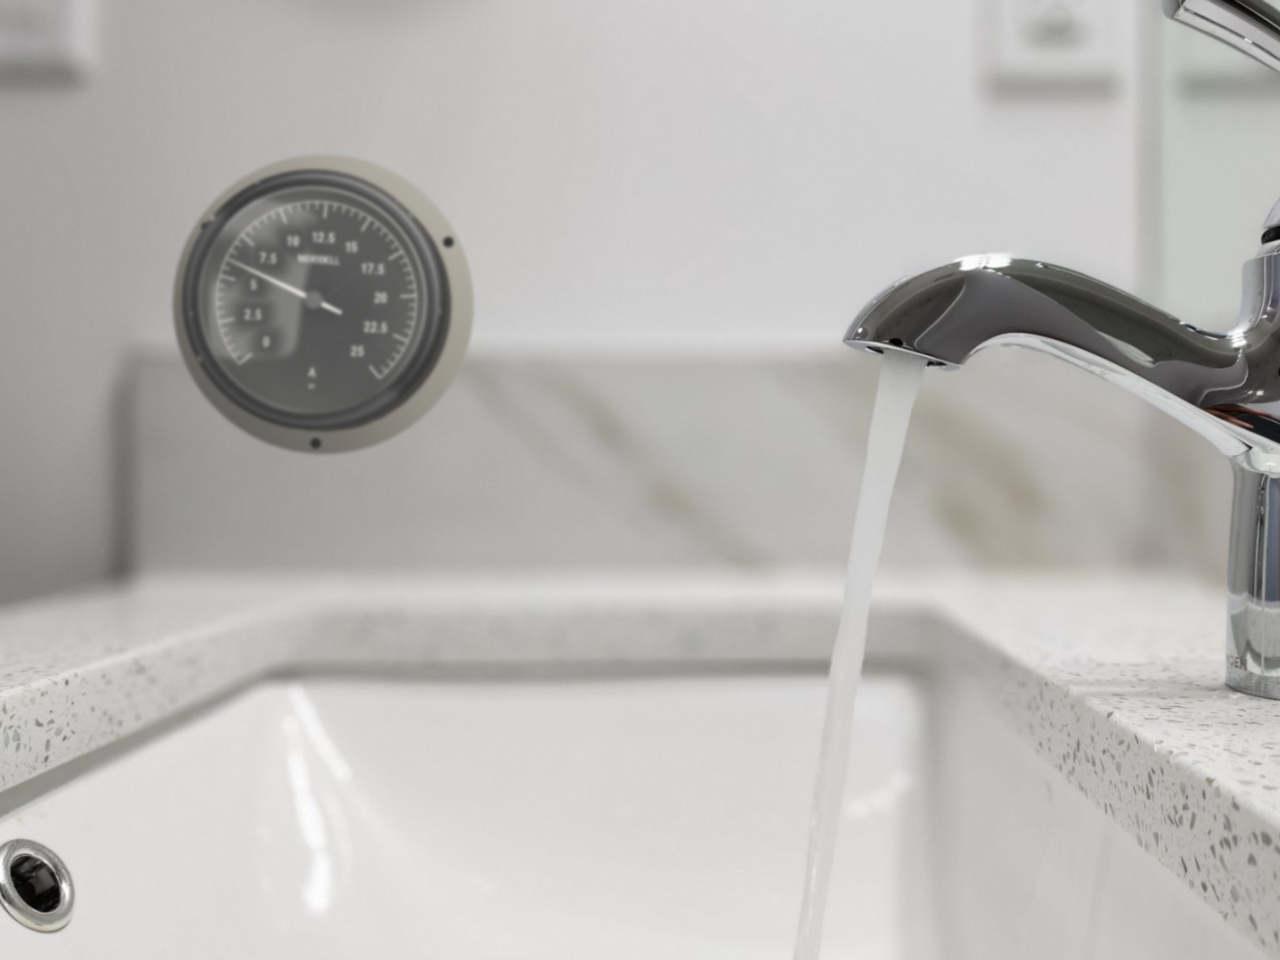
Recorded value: 6 A
